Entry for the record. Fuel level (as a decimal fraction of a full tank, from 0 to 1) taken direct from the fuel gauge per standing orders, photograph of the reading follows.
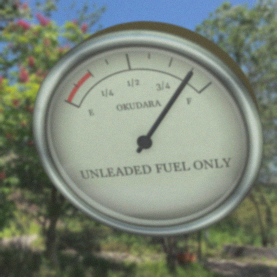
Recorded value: 0.875
